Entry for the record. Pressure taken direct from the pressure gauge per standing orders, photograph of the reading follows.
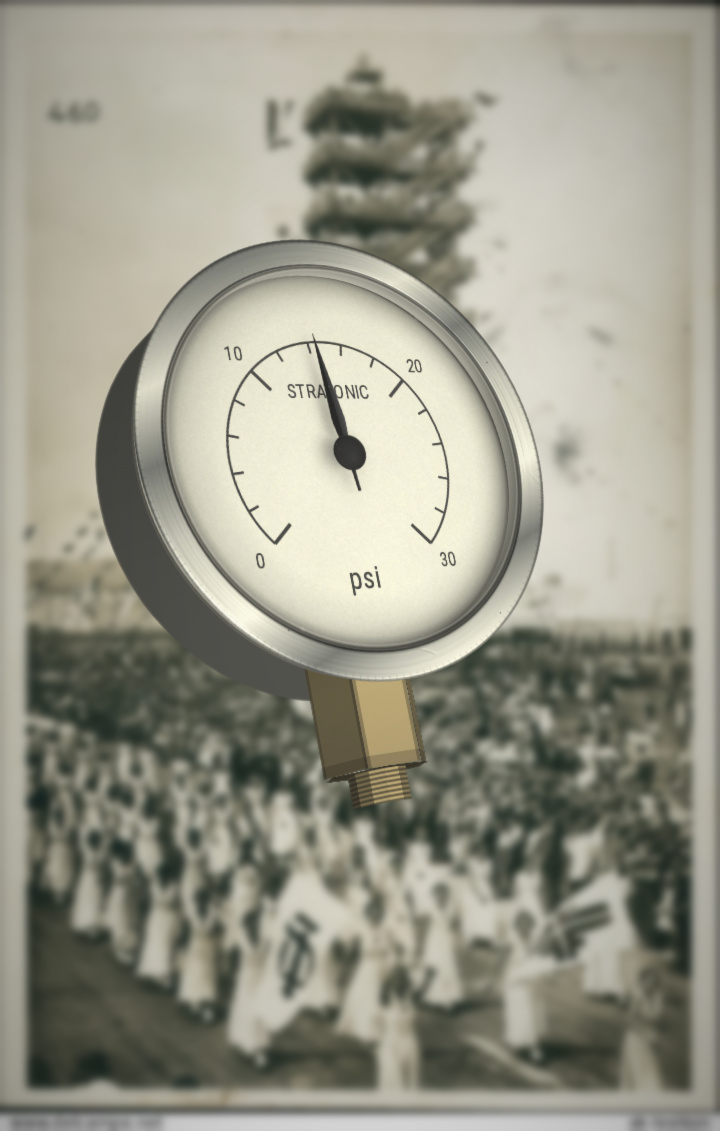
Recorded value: 14 psi
